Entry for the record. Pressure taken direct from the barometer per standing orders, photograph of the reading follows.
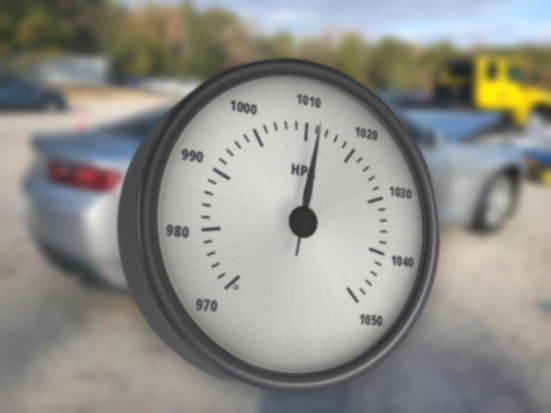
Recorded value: 1012 hPa
